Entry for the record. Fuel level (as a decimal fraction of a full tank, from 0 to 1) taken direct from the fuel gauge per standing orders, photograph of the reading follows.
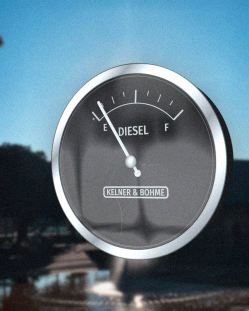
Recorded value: 0.125
